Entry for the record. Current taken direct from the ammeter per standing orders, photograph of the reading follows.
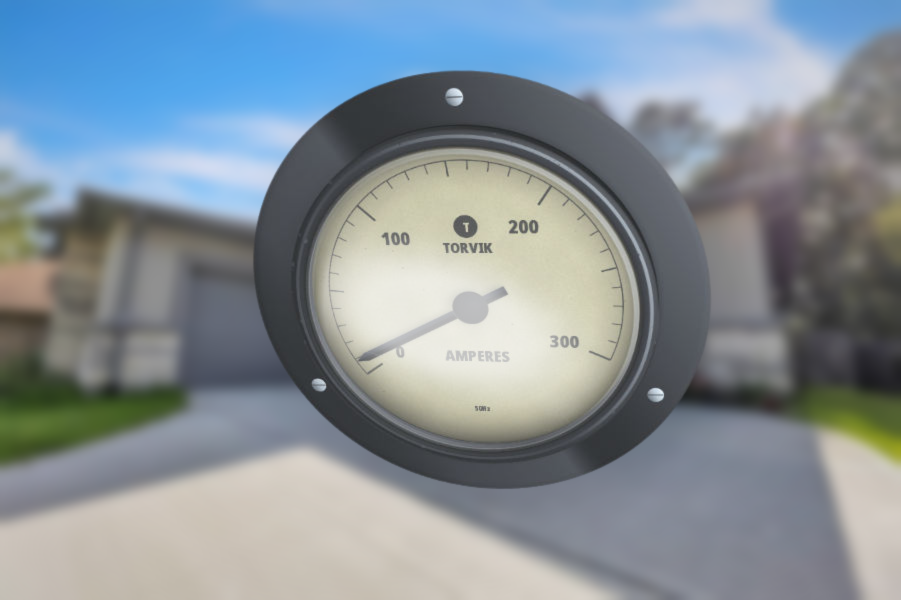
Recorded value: 10 A
